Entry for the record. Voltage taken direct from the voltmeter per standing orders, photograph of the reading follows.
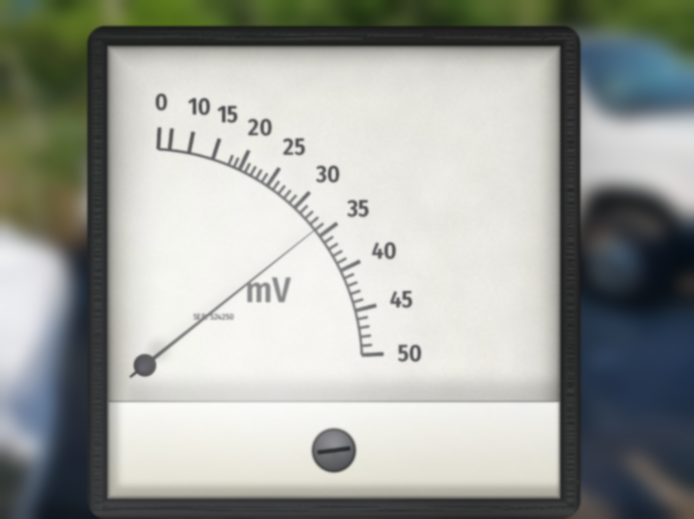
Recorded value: 34 mV
